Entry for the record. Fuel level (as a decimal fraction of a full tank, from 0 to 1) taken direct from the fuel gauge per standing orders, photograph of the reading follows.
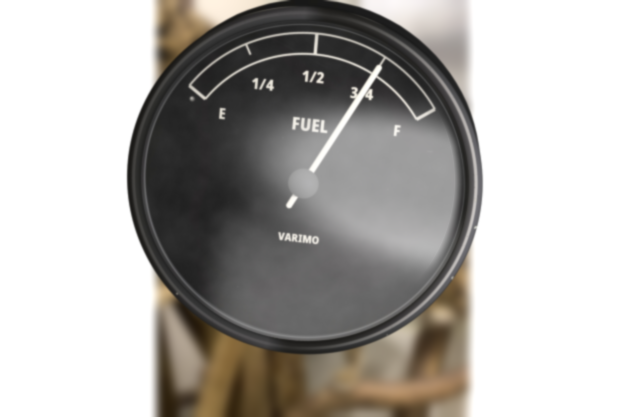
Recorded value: 0.75
